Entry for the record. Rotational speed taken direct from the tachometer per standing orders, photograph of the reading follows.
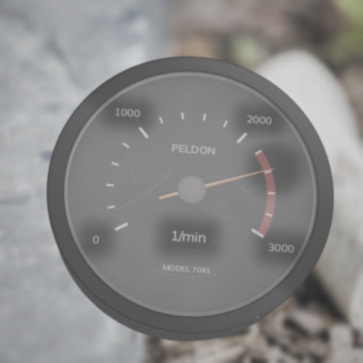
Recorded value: 2400 rpm
